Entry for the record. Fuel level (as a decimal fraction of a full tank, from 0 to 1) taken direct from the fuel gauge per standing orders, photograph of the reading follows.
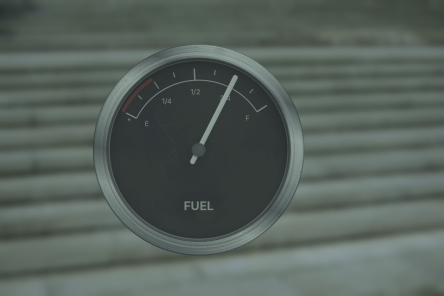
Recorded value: 0.75
